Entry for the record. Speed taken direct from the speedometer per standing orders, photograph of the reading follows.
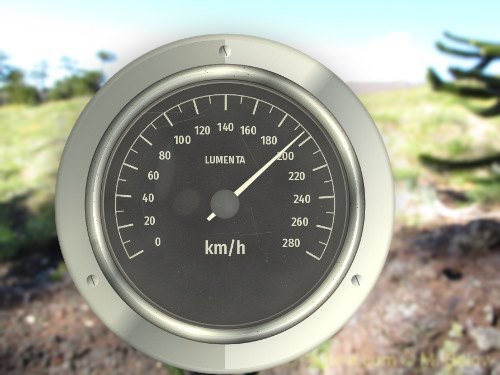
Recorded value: 195 km/h
